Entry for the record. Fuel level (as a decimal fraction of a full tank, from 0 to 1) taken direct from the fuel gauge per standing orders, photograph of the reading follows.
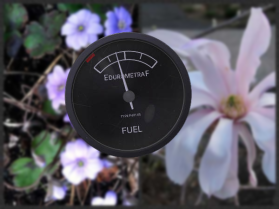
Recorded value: 0.375
